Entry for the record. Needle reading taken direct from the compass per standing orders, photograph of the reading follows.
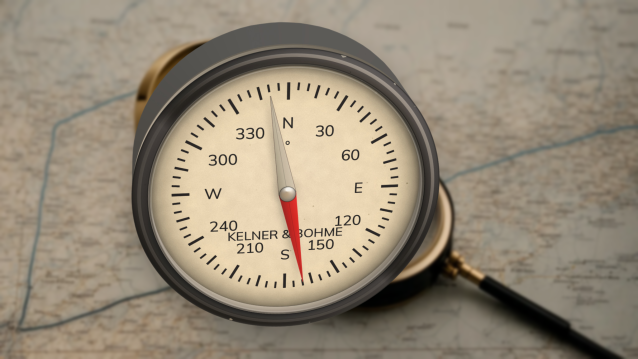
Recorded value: 170 °
